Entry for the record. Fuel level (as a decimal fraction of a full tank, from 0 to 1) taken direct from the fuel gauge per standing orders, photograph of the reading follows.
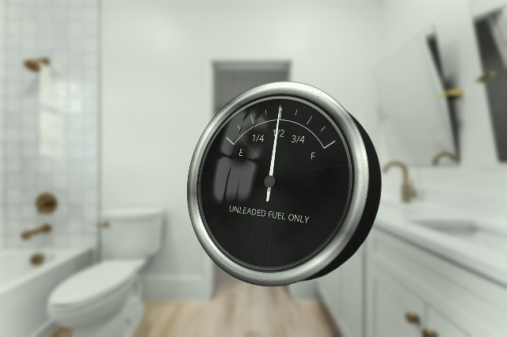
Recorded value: 0.5
